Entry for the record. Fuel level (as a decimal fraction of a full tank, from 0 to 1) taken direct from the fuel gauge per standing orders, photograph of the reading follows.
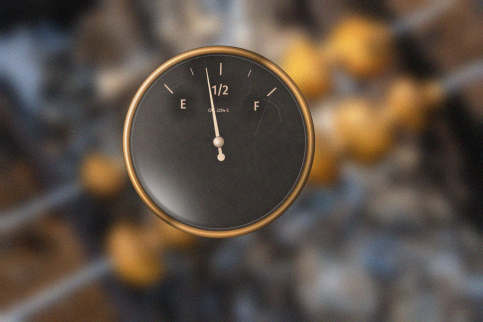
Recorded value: 0.375
